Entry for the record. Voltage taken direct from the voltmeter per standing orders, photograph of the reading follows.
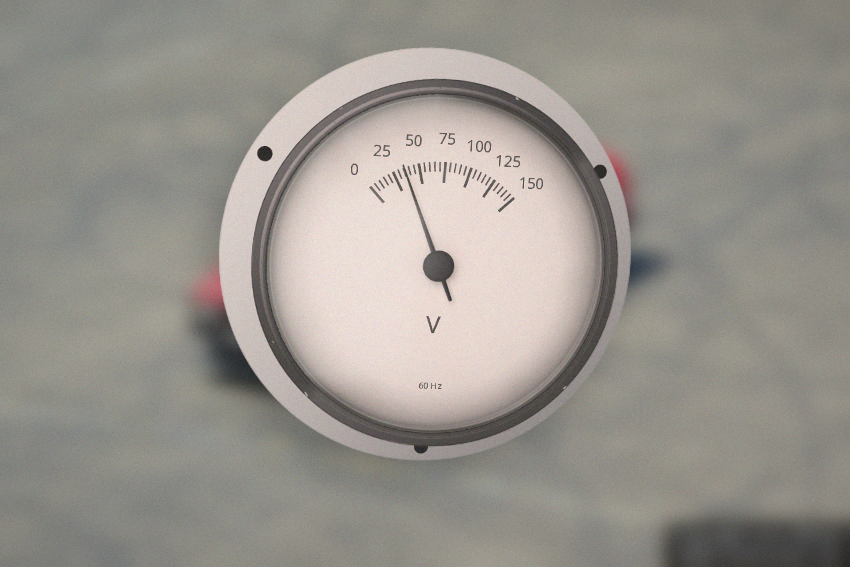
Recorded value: 35 V
